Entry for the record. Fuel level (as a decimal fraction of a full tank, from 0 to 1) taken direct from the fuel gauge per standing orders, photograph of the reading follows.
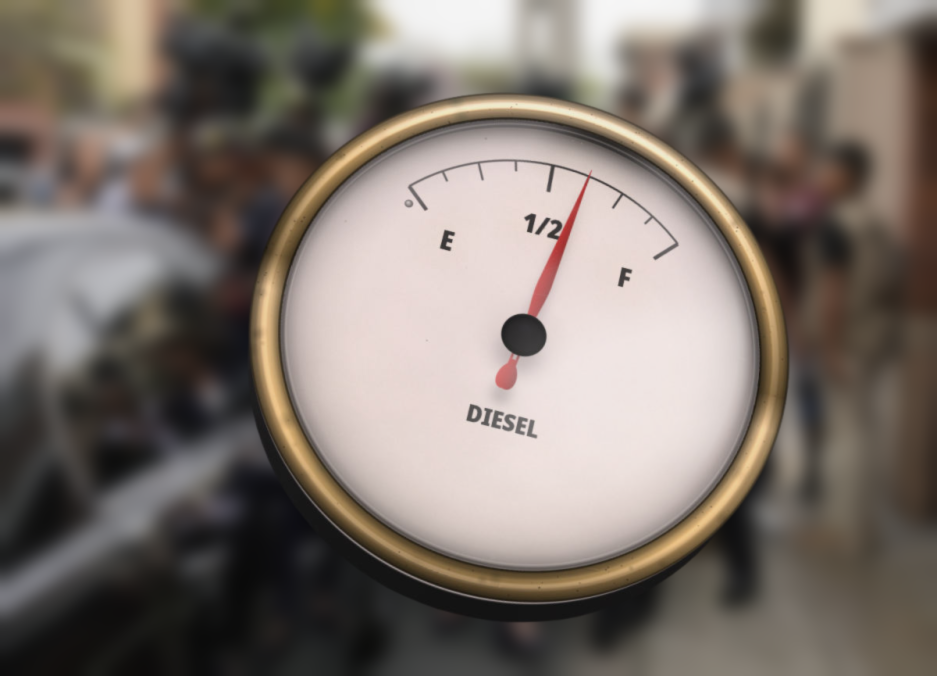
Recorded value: 0.625
